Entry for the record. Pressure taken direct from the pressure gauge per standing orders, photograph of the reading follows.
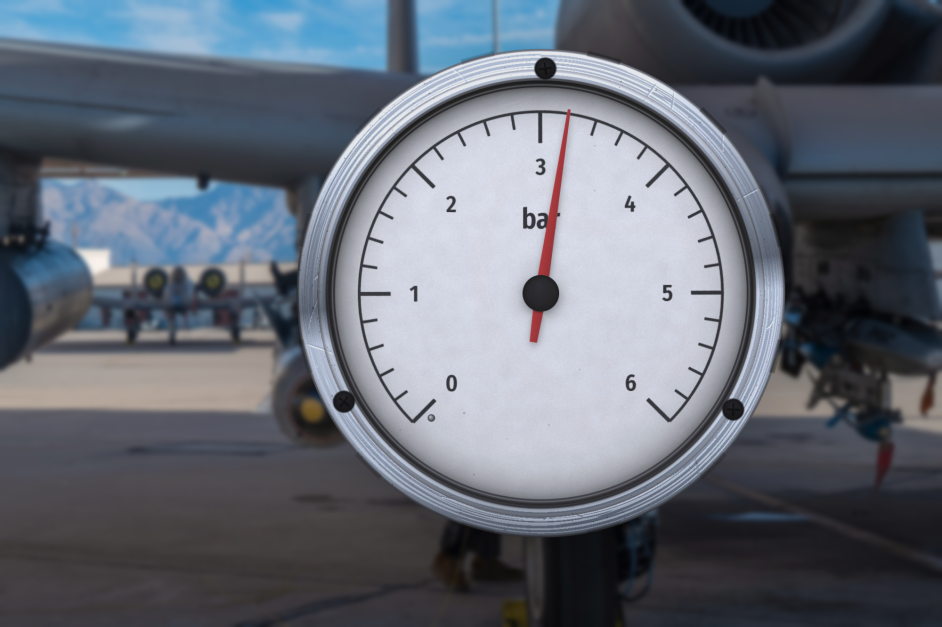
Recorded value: 3.2 bar
